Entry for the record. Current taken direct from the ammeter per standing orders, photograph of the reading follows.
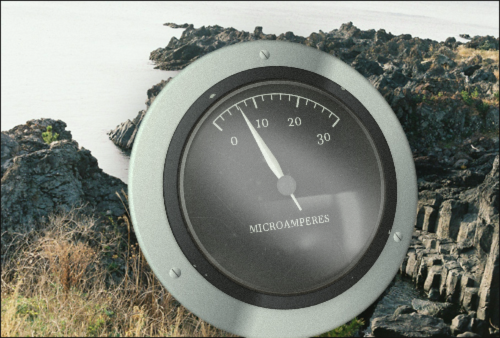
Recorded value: 6 µA
